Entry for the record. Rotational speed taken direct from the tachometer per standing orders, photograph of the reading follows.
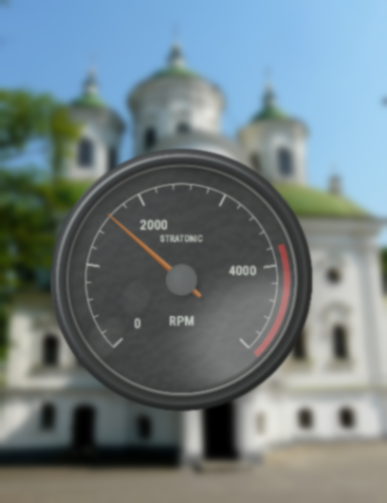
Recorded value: 1600 rpm
